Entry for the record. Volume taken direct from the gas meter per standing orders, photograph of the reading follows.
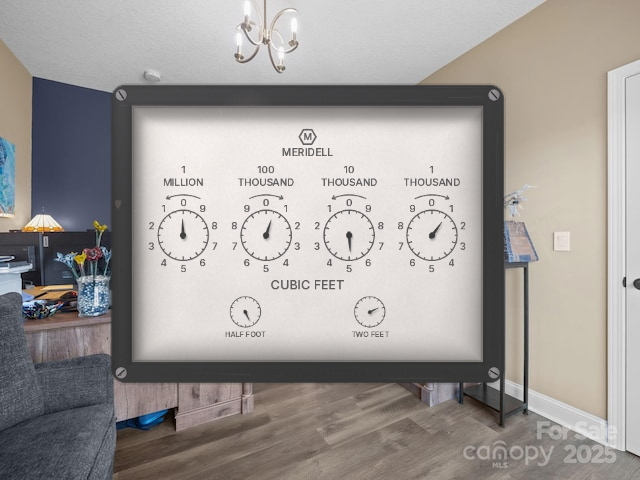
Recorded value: 5100 ft³
